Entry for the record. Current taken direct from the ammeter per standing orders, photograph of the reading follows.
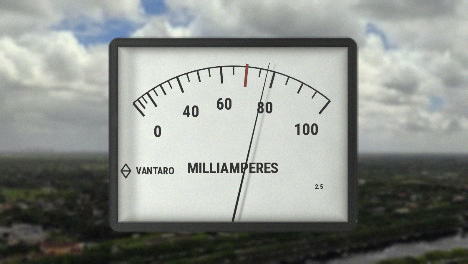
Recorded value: 77.5 mA
